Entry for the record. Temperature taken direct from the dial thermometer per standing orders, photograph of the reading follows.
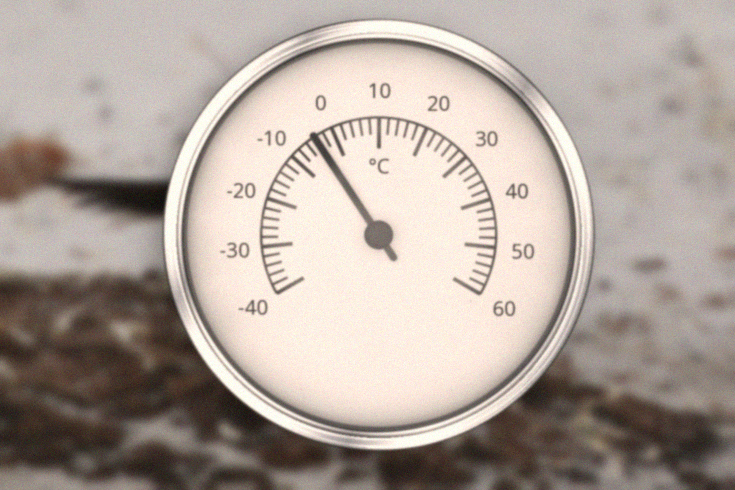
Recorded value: -4 °C
